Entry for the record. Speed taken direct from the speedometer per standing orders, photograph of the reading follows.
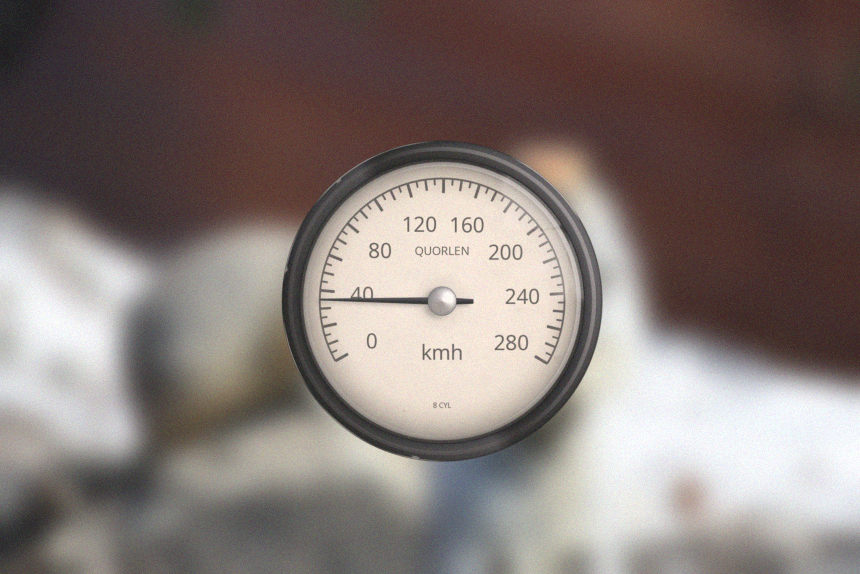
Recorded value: 35 km/h
